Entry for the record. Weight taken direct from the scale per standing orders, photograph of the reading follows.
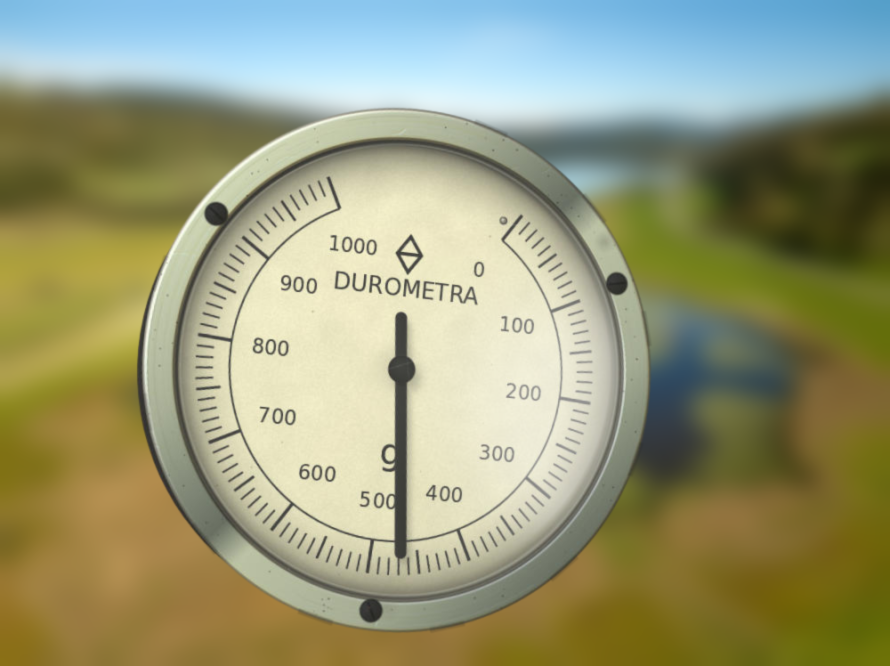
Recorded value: 470 g
